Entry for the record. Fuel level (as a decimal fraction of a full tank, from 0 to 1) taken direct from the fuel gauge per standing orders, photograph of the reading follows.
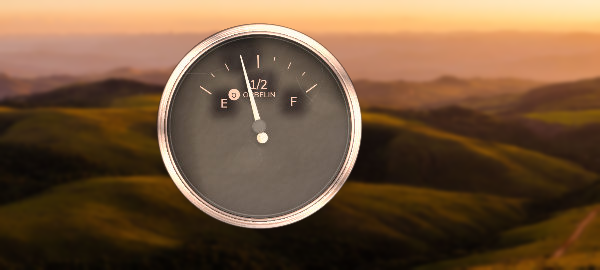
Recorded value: 0.375
